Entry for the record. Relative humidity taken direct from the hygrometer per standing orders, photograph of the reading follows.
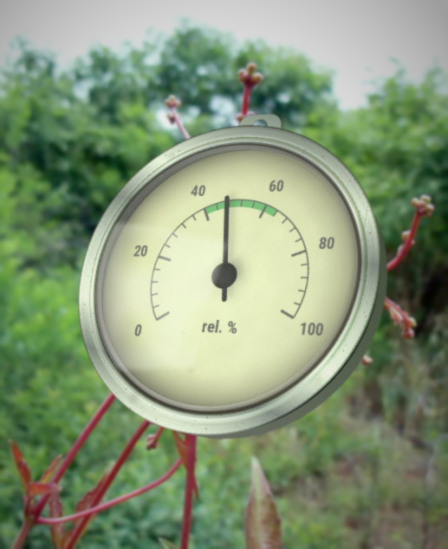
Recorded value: 48 %
